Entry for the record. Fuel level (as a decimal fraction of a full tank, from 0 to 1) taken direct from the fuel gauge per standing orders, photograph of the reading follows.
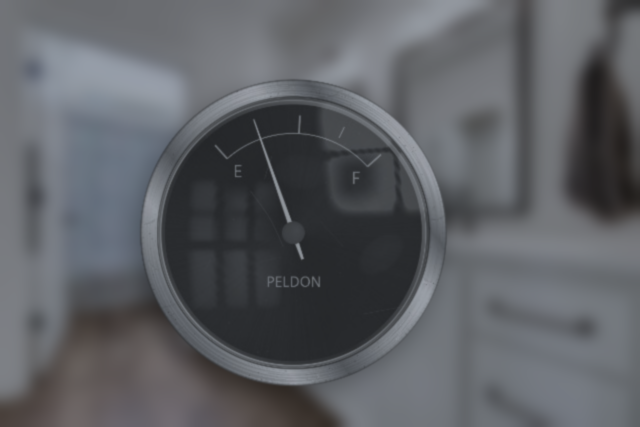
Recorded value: 0.25
